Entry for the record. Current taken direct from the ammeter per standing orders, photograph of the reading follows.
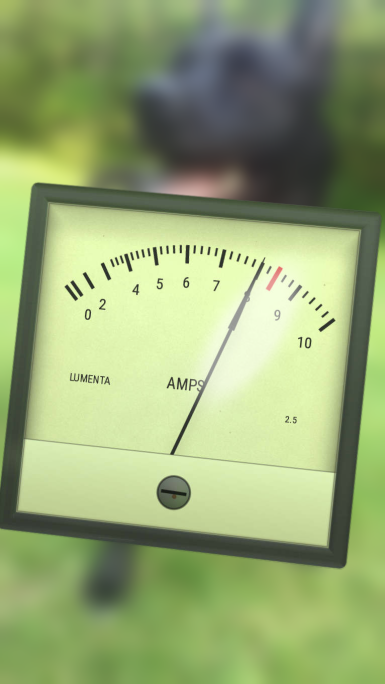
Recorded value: 8 A
